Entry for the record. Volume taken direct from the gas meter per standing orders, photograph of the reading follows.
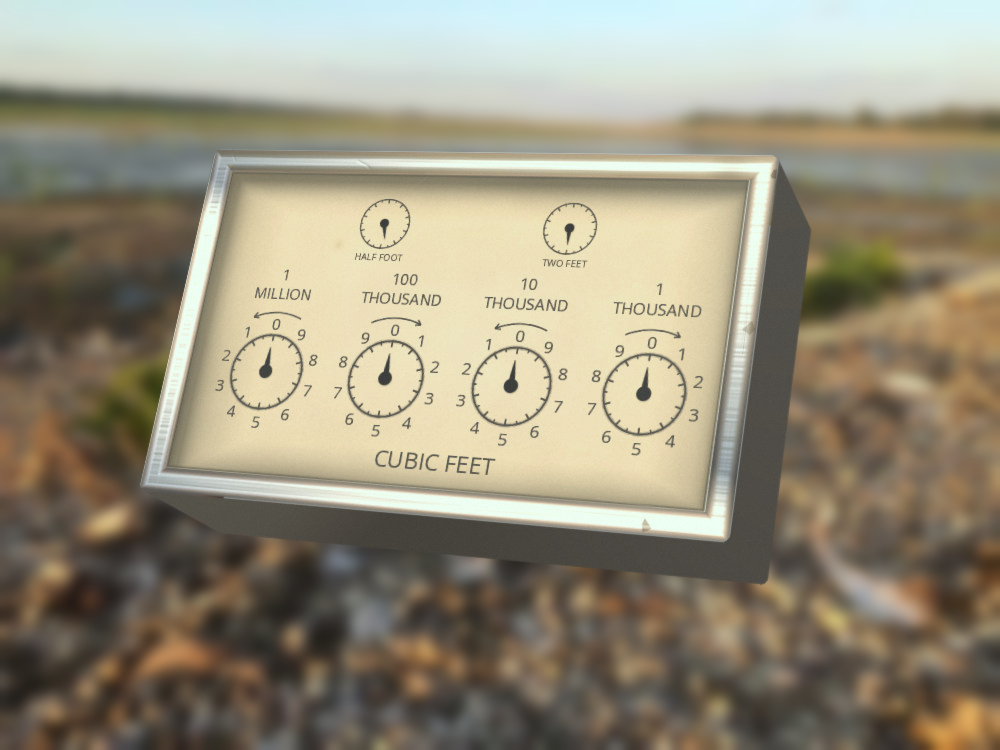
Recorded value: 0 ft³
